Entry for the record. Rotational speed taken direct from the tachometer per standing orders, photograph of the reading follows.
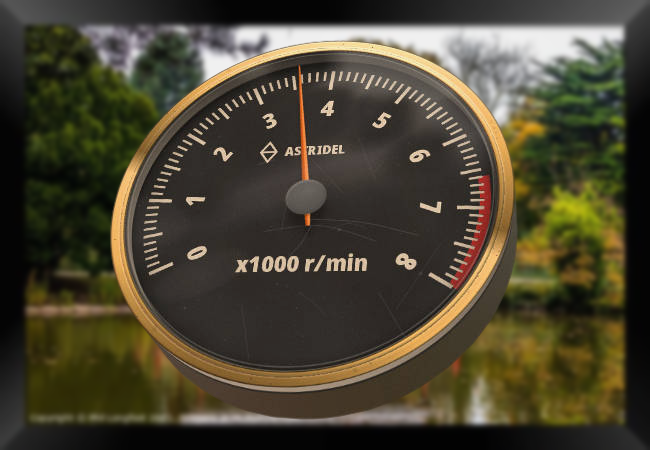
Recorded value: 3600 rpm
